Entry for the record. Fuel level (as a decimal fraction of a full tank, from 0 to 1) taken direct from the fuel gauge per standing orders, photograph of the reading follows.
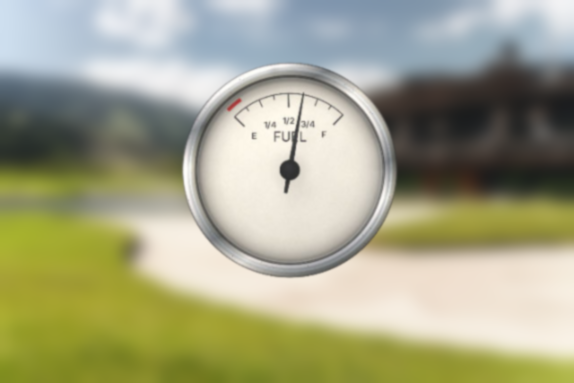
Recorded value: 0.625
